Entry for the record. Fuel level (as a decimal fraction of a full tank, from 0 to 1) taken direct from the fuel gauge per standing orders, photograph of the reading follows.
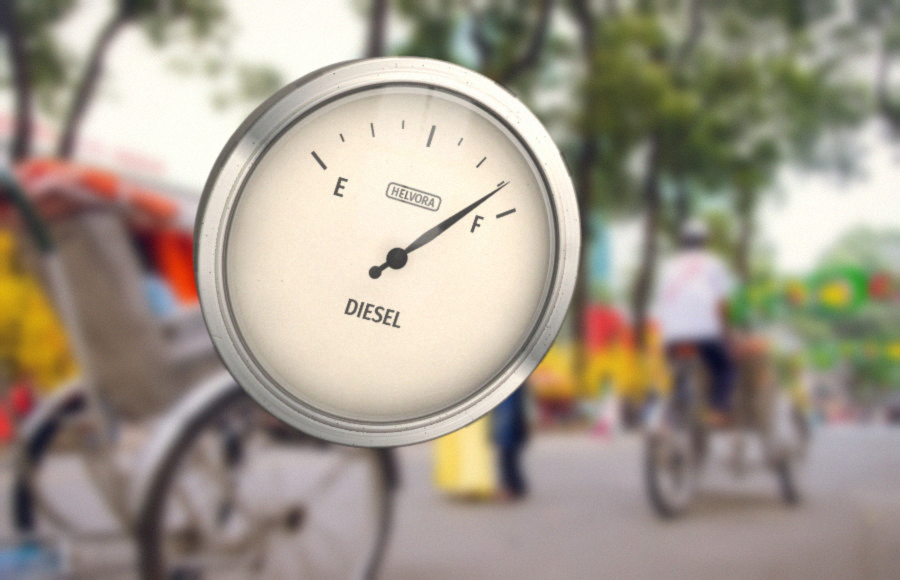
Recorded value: 0.875
